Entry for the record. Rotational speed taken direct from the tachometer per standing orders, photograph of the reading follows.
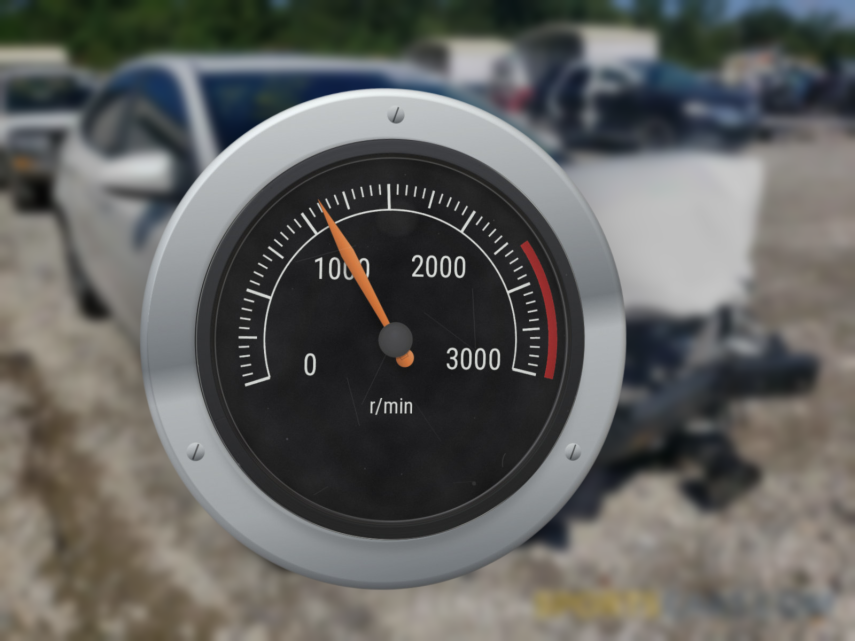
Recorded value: 1100 rpm
